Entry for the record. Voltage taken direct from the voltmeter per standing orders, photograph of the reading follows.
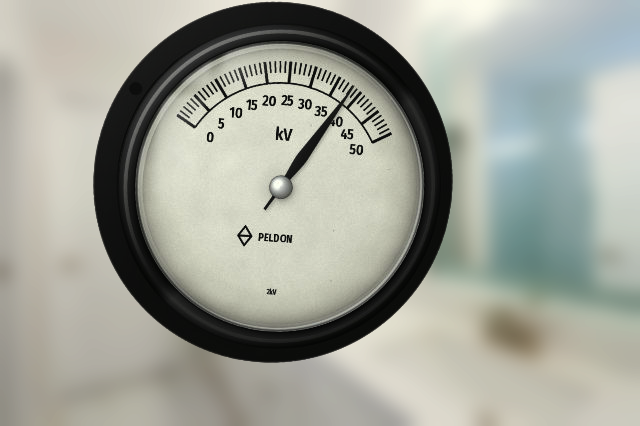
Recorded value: 38 kV
